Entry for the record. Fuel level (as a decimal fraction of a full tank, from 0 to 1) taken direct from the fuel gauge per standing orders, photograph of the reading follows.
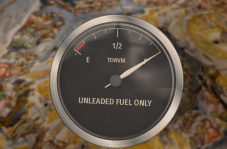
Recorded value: 1
